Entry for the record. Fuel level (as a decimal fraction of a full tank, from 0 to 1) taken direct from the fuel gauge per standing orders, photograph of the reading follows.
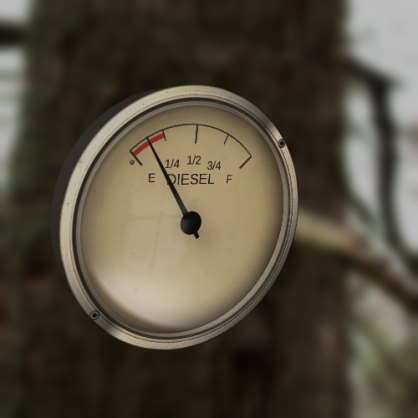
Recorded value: 0.125
